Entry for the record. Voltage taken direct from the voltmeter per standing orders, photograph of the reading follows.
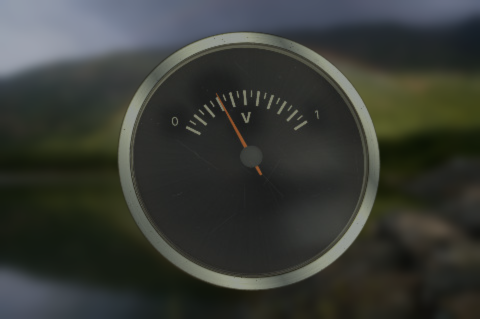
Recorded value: 0.3 V
